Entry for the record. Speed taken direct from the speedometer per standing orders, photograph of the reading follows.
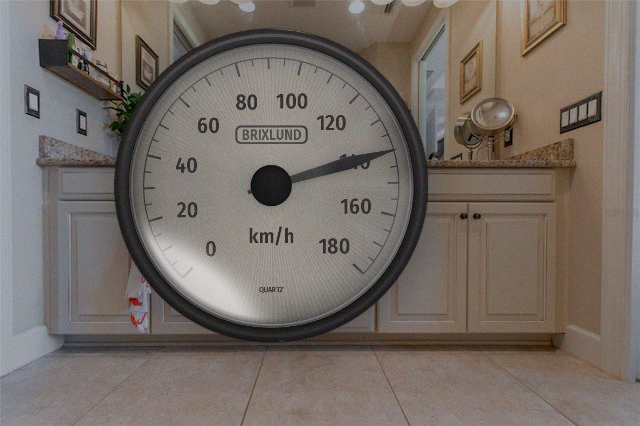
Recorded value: 140 km/h
